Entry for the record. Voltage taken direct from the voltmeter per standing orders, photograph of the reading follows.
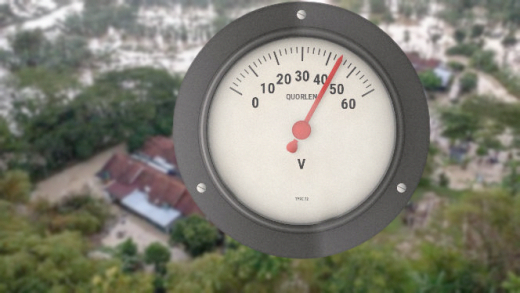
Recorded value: 44 V
